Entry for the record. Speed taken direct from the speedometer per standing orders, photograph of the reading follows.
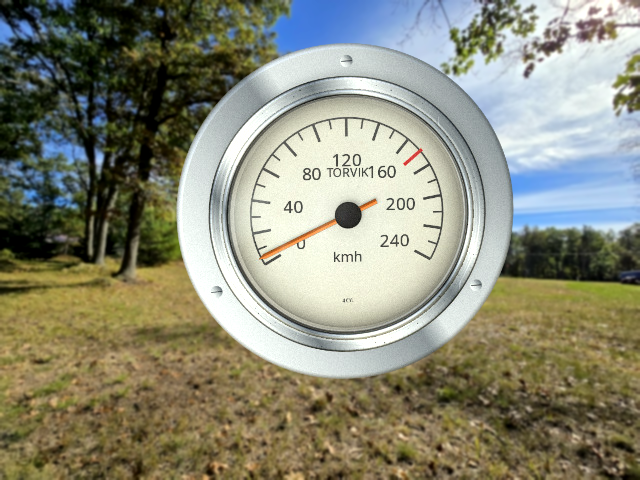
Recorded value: 5 km/h
